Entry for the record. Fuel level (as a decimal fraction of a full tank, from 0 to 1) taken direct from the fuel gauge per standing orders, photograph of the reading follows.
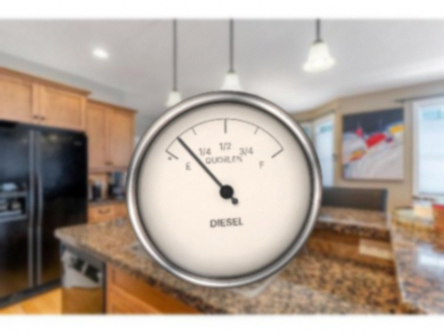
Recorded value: 0.125
